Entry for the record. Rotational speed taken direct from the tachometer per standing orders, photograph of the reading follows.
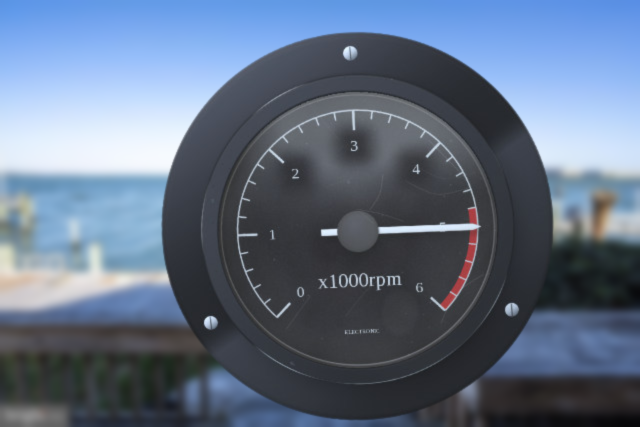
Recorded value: 5000 rpm
